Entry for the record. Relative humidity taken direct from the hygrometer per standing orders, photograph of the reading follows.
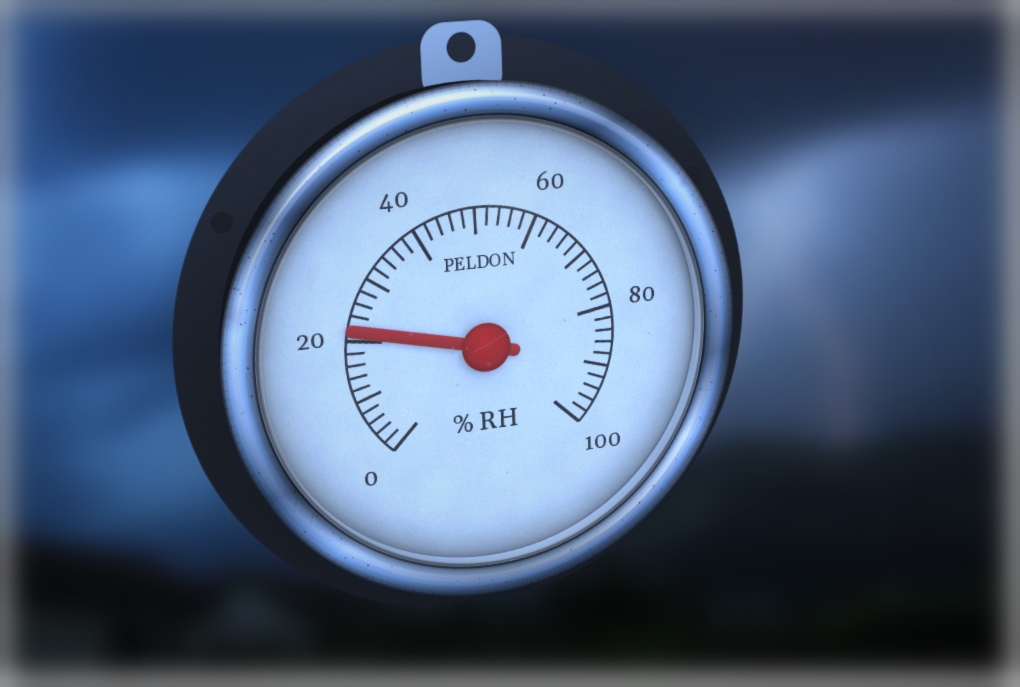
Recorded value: 22 %
